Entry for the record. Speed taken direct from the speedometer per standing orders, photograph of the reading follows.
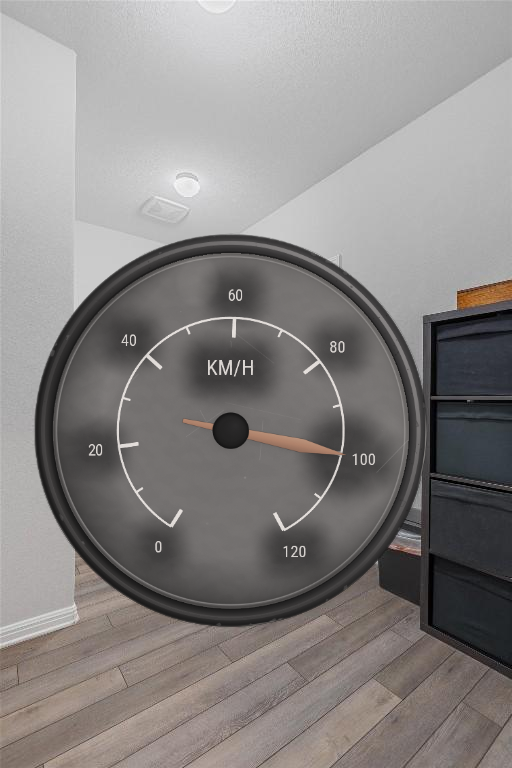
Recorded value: 100 km/h
